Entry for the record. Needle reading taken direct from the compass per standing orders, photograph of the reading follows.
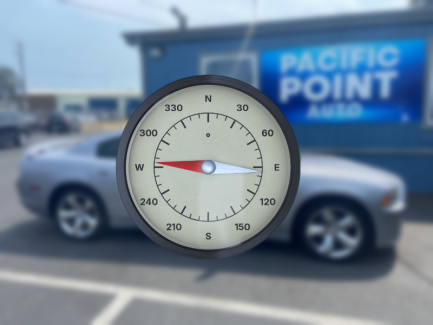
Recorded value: 275 °
